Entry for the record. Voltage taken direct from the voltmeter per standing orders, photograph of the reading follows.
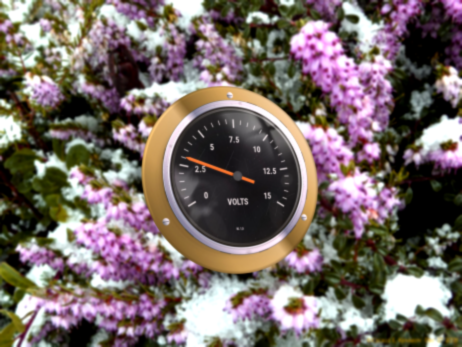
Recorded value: 3 V
